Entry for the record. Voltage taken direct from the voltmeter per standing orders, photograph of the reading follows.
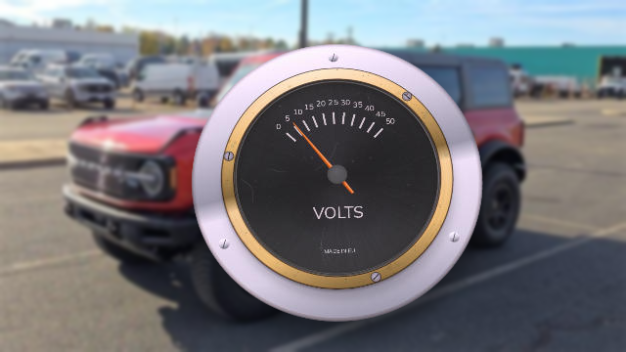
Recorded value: 5 V
